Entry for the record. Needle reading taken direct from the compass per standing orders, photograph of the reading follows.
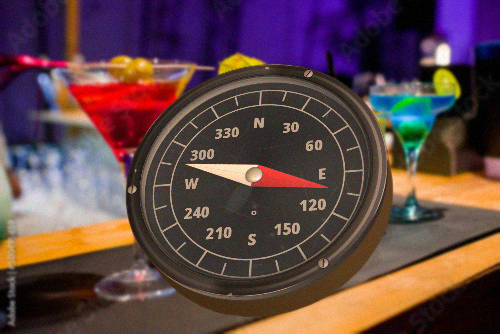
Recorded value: 105 °
